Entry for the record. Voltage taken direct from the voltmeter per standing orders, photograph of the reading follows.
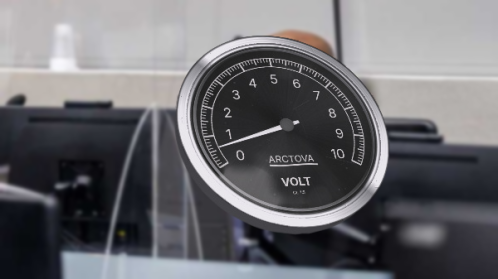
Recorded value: 0.5 V
